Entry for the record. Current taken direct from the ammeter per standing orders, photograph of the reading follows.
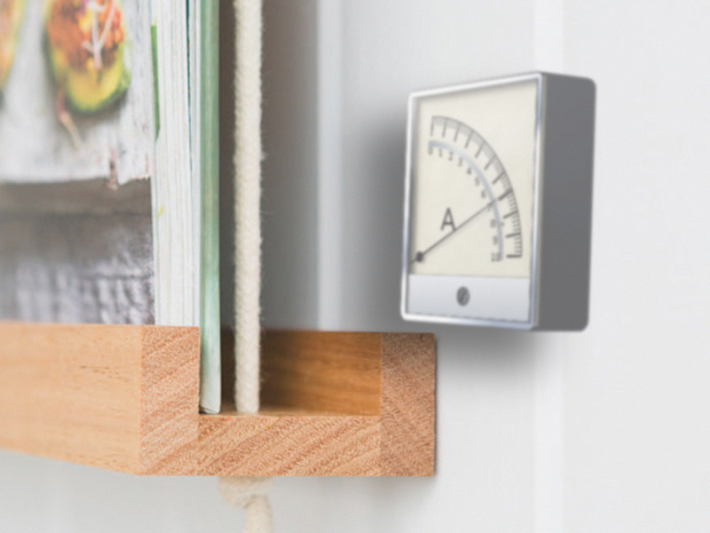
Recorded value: 7 A
